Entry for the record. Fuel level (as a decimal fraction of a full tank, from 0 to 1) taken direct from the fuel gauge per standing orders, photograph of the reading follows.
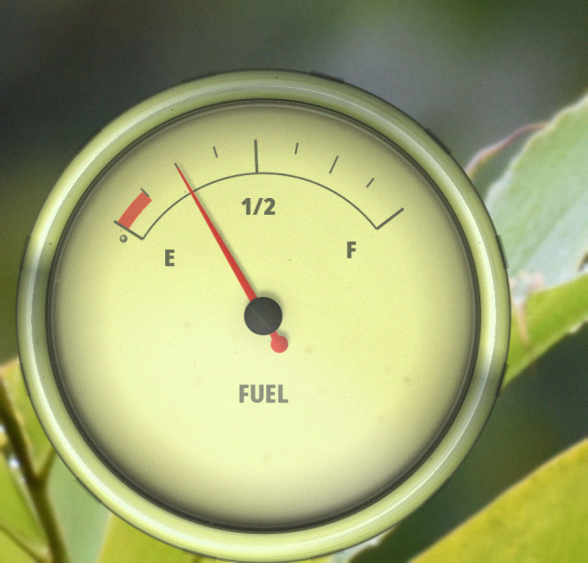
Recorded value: 0.25
